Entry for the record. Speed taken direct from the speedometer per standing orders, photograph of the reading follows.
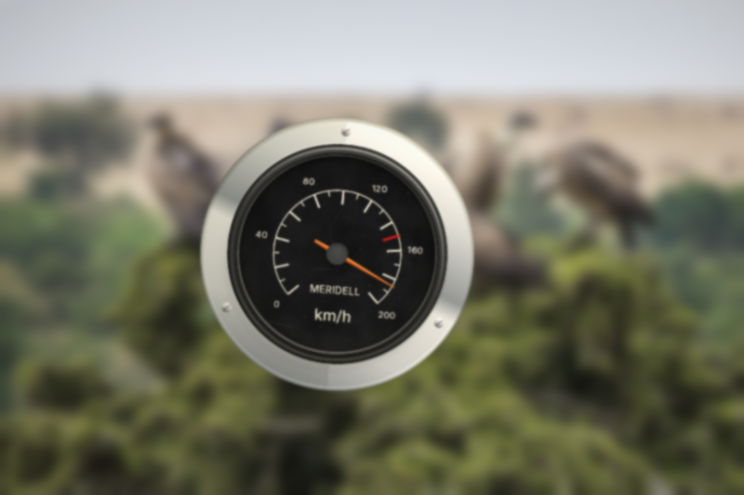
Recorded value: 185 km/h
